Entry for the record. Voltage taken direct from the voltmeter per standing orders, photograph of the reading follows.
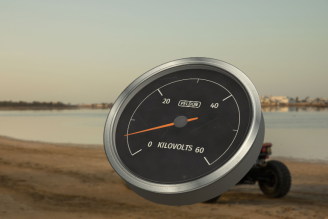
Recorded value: 5 kV
